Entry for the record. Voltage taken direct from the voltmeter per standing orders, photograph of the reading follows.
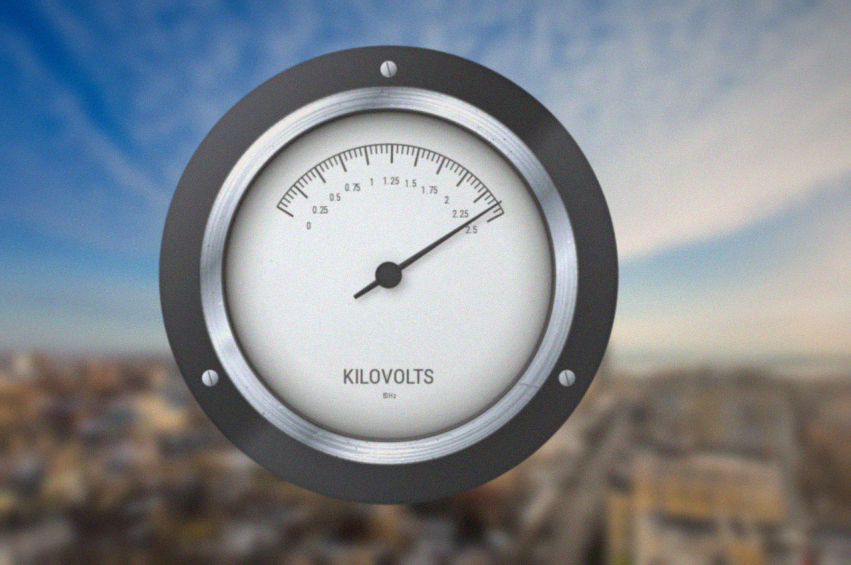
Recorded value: 2.4 kV
